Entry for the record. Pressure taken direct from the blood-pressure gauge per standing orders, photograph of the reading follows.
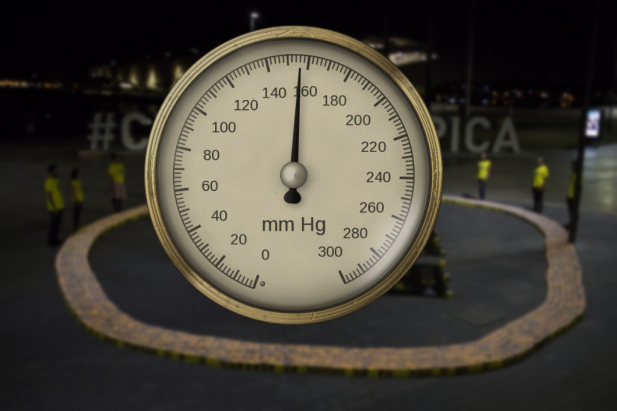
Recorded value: 156 mmHg
